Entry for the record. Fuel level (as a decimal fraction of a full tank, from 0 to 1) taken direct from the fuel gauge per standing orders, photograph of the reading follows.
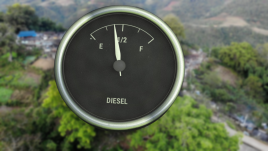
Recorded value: 0.375
